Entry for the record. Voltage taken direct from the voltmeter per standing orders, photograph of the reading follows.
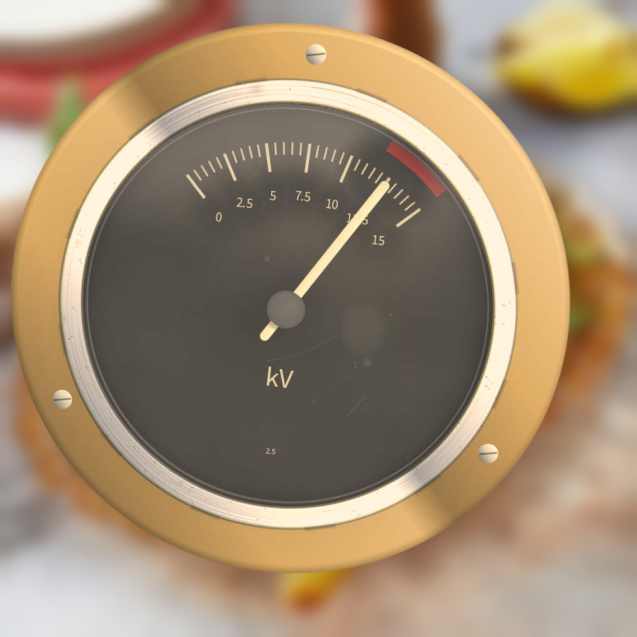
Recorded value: 12.5 kV
